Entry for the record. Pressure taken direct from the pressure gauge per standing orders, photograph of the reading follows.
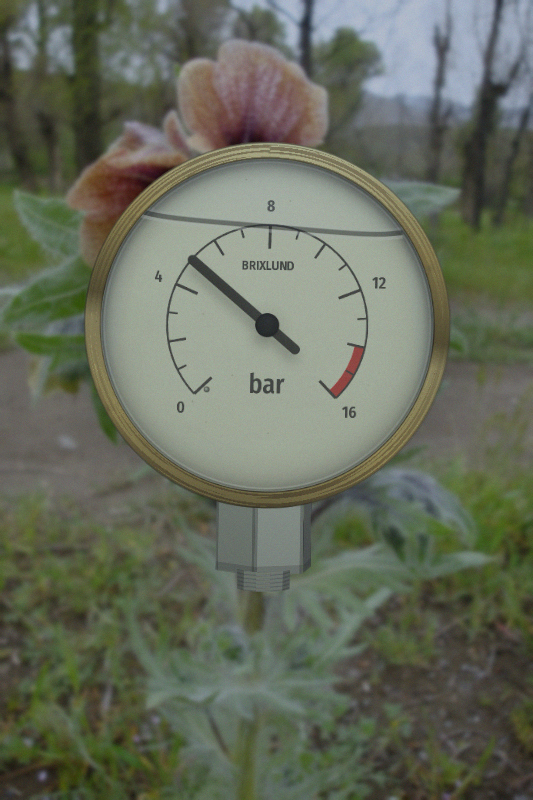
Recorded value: 5 bar
